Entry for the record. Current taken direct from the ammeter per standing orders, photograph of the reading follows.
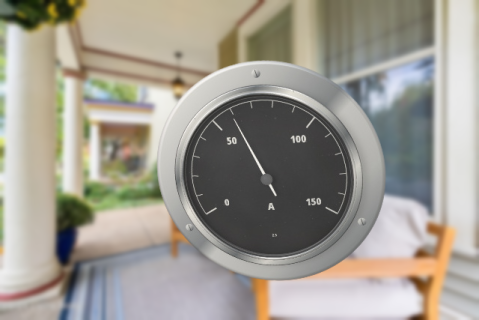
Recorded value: 60 A
